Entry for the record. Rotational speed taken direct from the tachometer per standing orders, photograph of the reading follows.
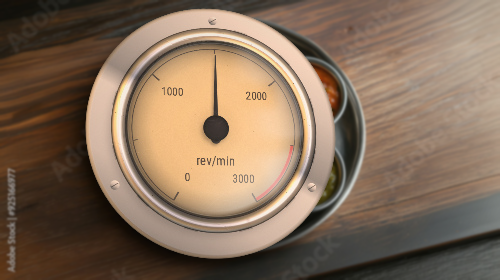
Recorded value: 1500 rpm
